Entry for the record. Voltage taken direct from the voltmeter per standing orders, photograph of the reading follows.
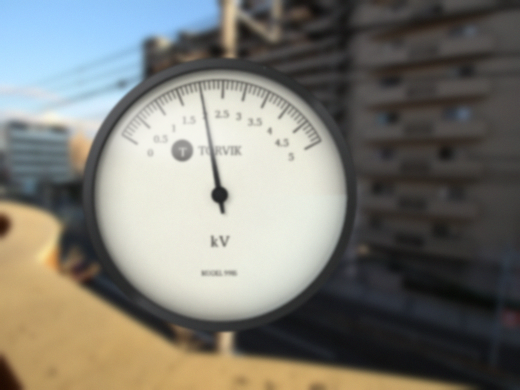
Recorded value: 2 kV
